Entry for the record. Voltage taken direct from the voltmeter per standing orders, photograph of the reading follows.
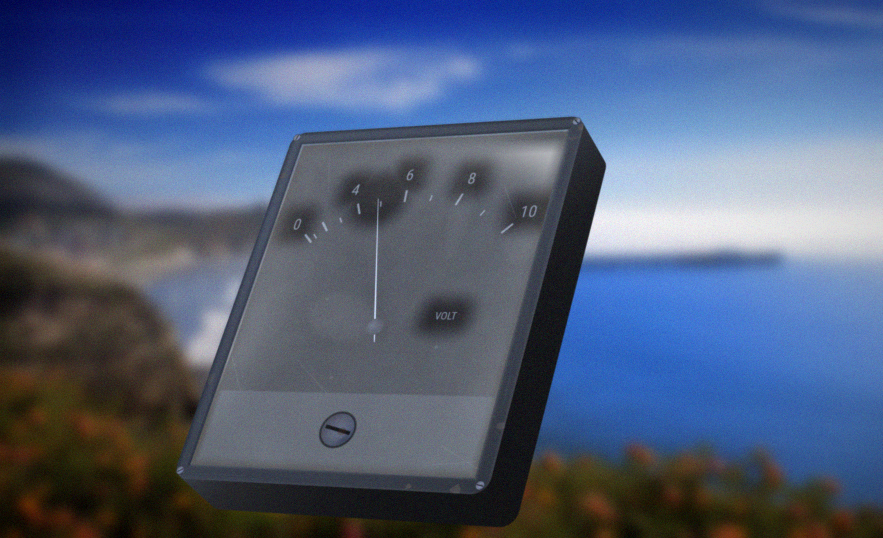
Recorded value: 5 V
